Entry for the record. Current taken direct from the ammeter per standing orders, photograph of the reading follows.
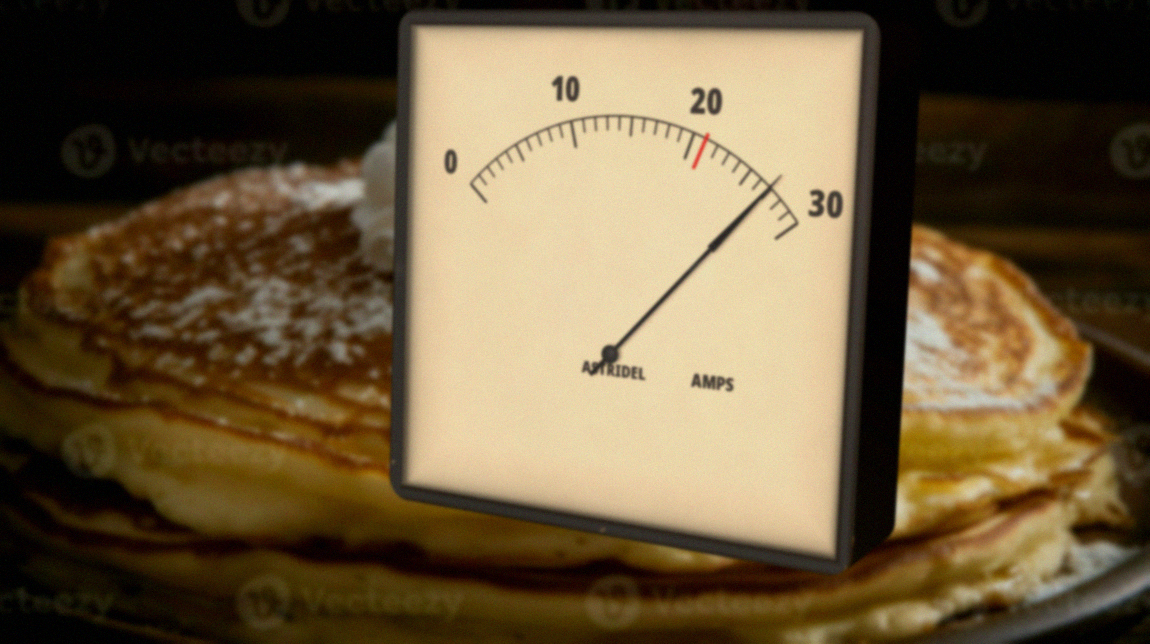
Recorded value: 27 A
